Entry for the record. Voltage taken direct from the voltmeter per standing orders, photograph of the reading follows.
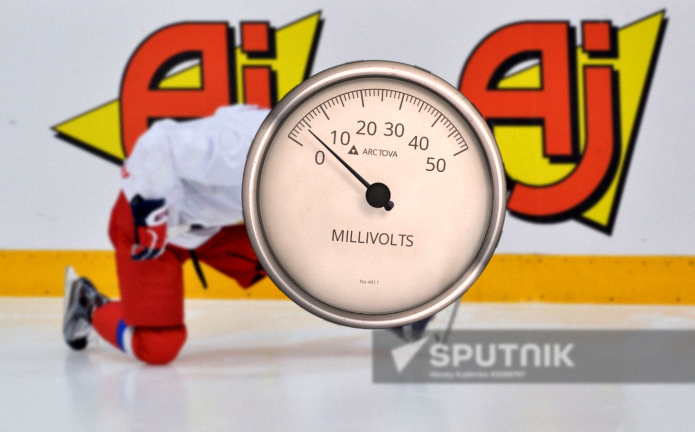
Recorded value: 4 mV
